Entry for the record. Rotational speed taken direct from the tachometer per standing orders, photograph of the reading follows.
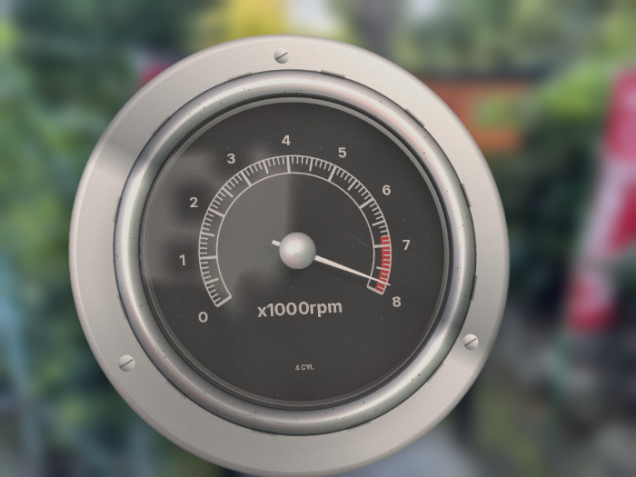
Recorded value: 7800 rpm
